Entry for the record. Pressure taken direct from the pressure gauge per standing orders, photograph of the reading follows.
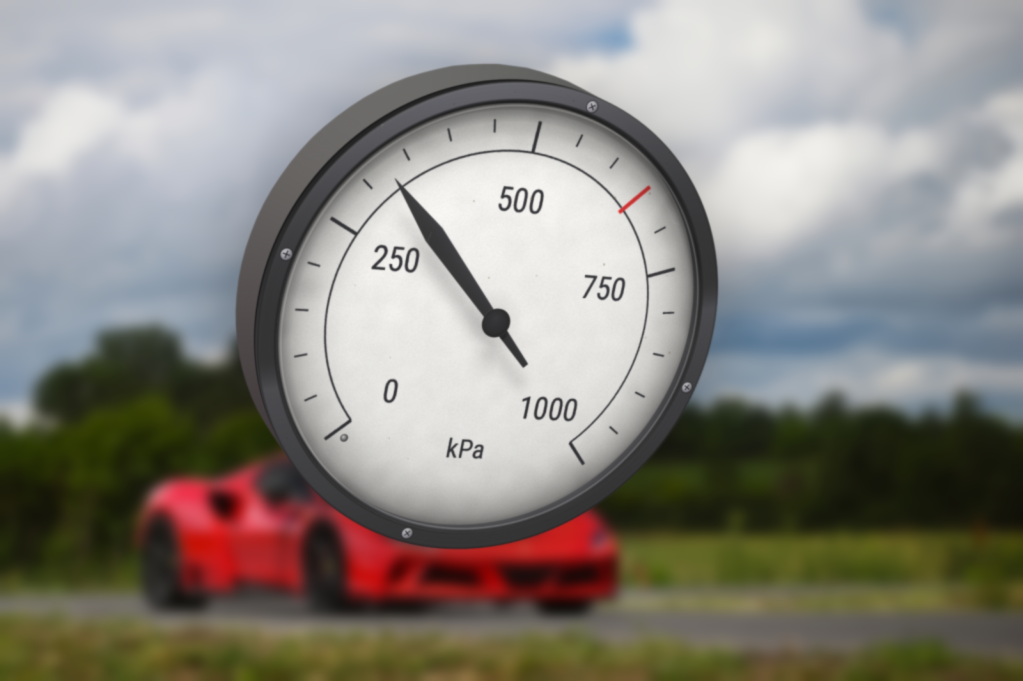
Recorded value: 325 kPa
